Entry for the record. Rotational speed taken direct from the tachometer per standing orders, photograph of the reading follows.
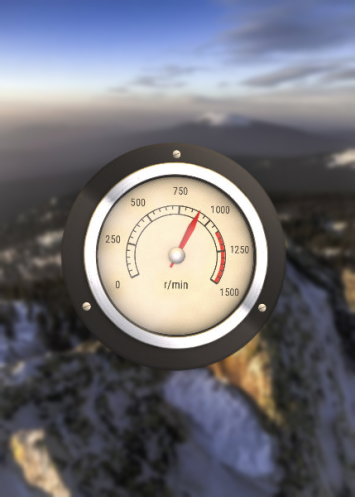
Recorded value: 900 rpm
